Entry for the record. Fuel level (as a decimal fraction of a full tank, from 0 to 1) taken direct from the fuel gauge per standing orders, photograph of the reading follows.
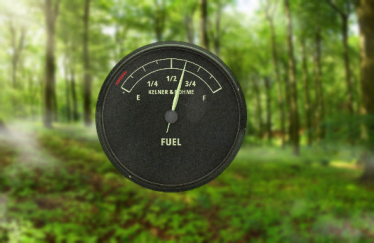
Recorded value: 0.625
